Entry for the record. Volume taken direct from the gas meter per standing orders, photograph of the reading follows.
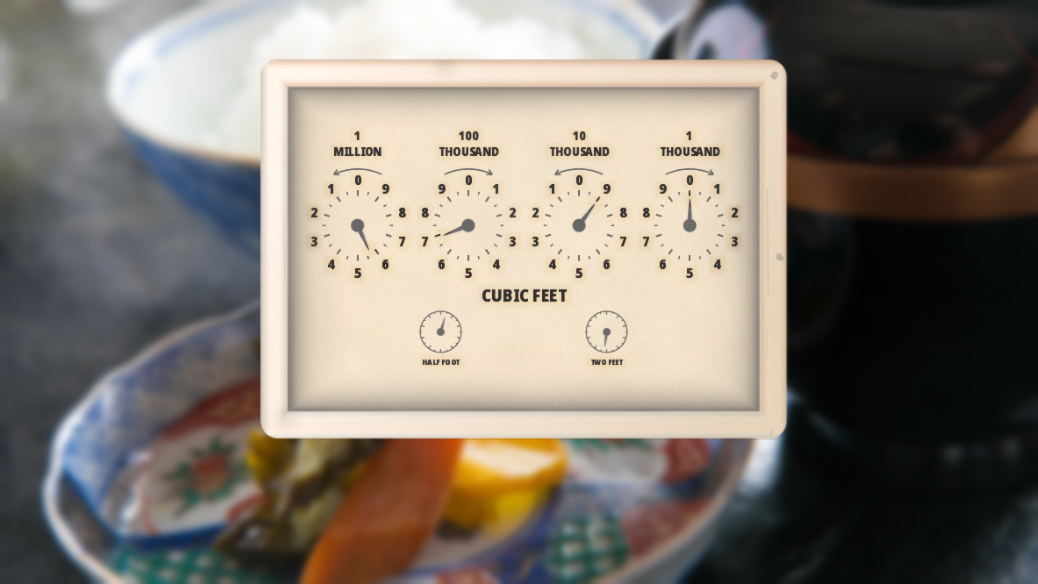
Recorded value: 569000 ft³
